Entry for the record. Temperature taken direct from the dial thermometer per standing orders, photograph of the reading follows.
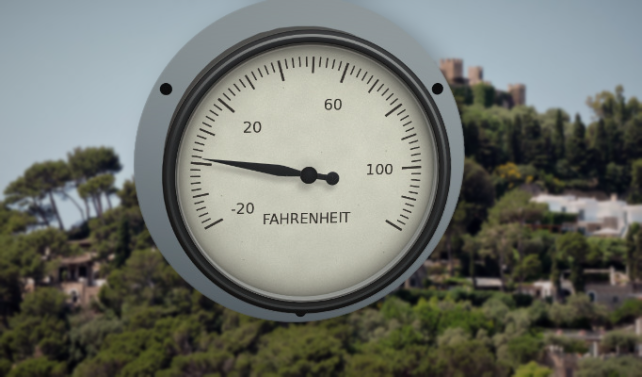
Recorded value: 2 °F
